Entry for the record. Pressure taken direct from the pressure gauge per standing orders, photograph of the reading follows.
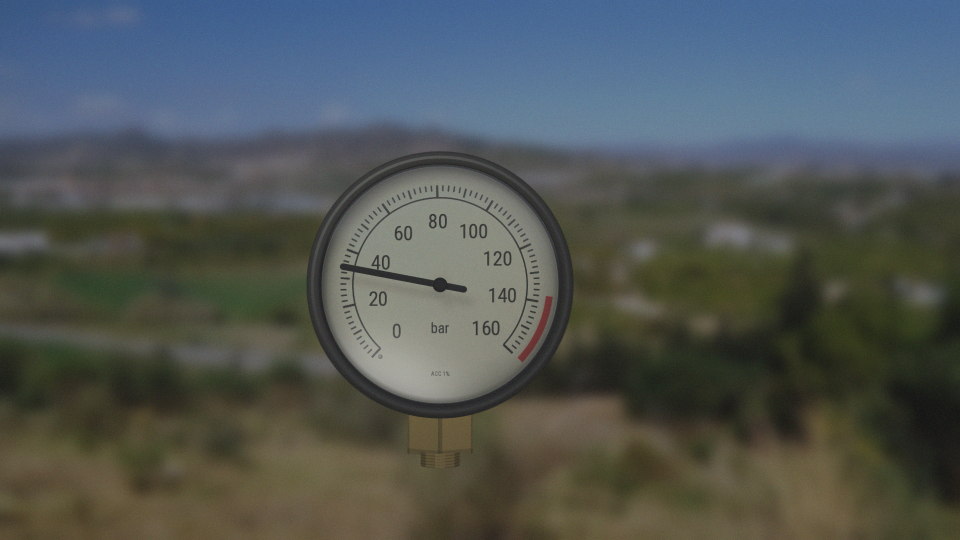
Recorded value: 34 bar
